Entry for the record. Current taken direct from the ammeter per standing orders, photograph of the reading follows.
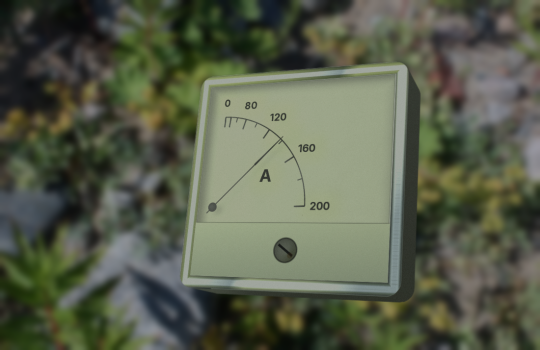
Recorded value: 140 A
